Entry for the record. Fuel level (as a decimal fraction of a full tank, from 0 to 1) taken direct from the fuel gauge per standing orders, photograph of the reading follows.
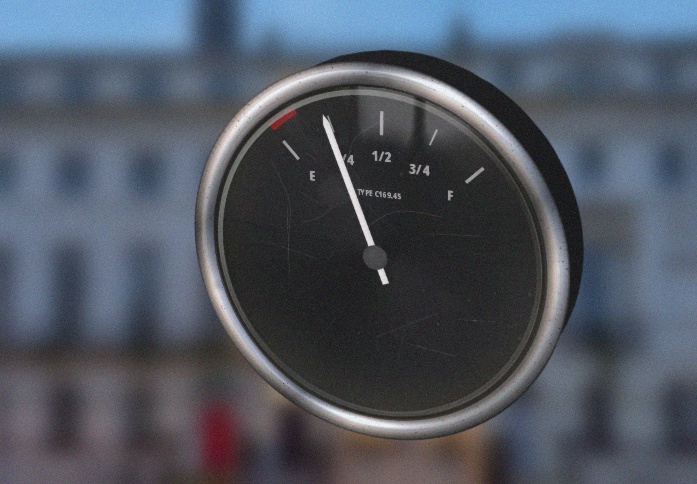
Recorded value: 0.25
